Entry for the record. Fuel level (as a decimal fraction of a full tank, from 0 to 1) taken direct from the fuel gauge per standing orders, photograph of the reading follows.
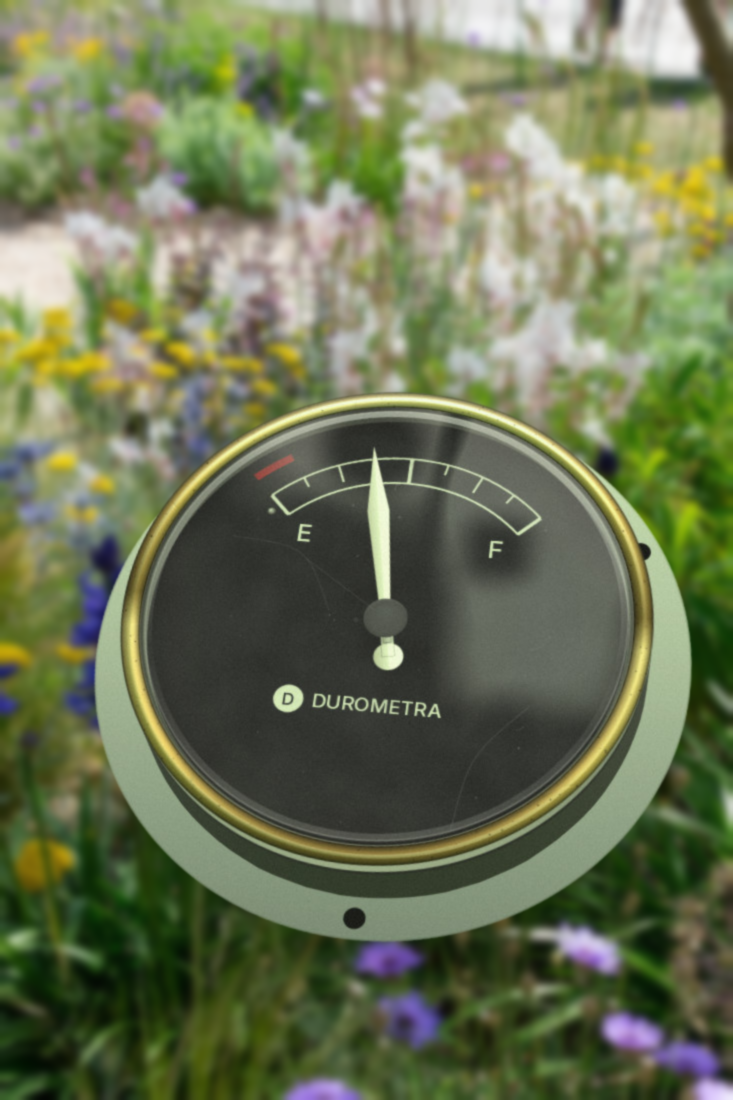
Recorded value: 0.375
